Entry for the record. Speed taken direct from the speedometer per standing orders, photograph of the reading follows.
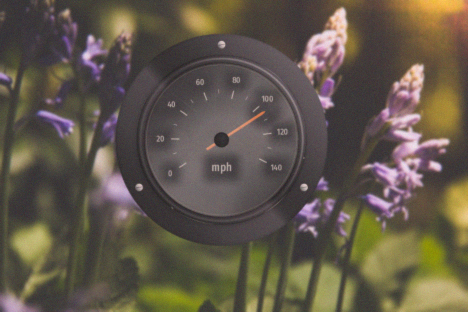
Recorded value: 105 mph
